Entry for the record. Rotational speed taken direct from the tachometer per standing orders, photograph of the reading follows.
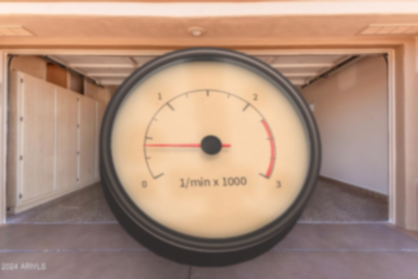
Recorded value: 375 rpm
